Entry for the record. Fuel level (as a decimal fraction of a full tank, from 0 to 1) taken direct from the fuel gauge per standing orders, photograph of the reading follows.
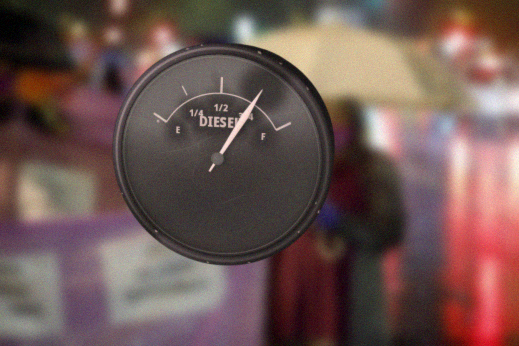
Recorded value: 0.75
